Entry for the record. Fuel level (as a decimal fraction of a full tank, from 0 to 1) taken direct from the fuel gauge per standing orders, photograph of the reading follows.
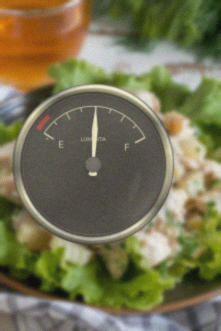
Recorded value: 0.5
